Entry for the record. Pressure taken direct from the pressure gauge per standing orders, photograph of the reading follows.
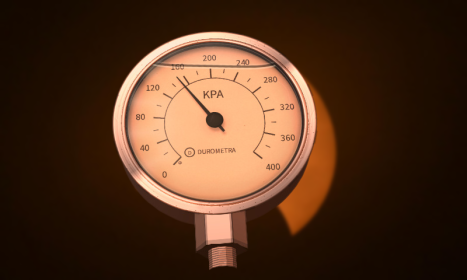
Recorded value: 150 kPa
